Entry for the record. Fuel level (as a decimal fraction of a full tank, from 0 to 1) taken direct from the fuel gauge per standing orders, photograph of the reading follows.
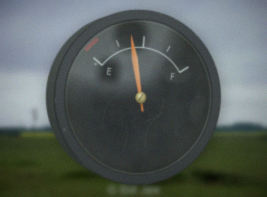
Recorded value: 0.375
